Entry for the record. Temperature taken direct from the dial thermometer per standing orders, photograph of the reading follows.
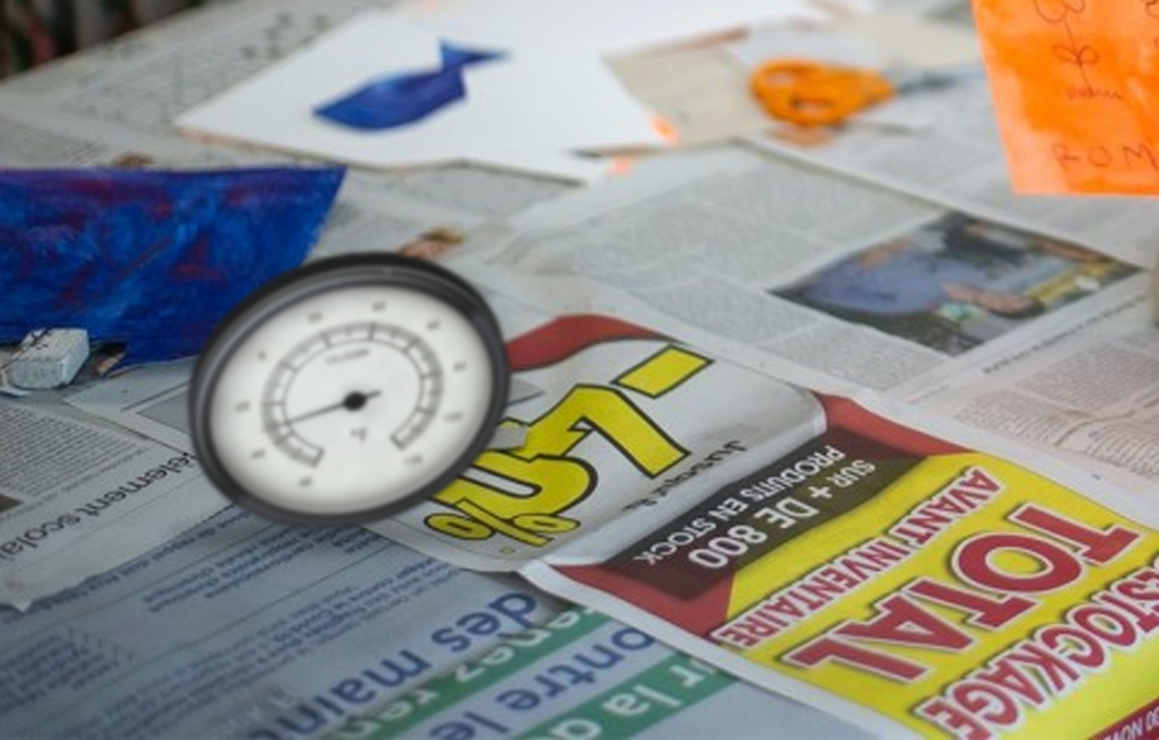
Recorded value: -30 °F
